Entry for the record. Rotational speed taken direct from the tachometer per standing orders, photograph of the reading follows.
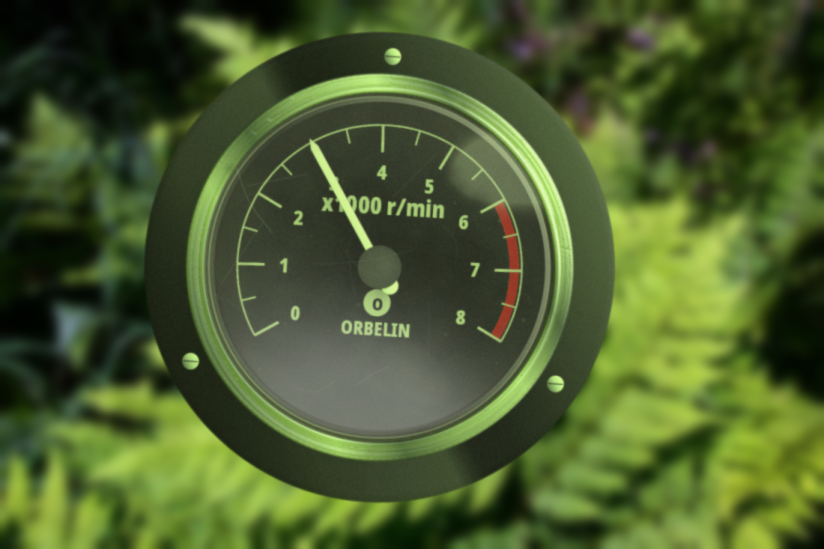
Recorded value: 3000 rpm
